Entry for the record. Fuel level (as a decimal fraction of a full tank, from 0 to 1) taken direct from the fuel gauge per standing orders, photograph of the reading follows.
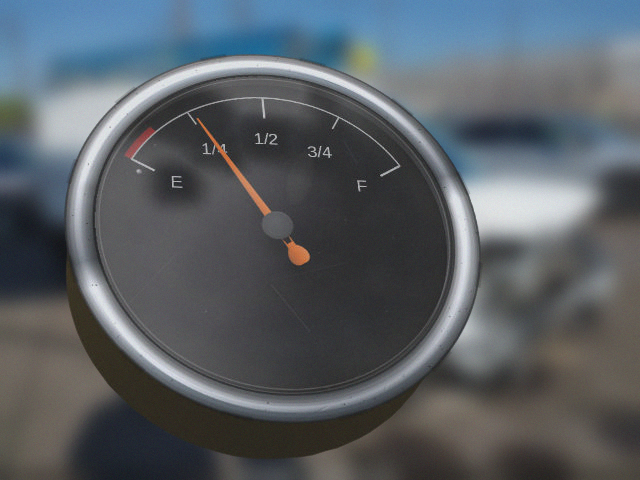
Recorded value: 0.25
